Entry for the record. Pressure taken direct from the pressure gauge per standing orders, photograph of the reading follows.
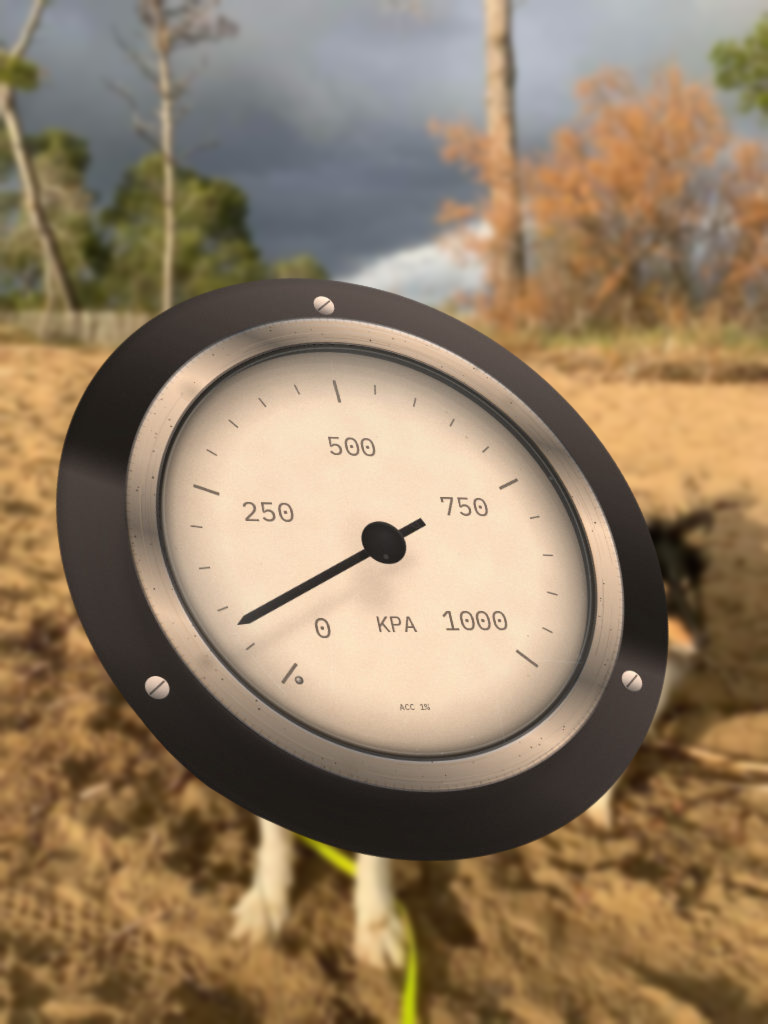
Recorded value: 75 kPa
